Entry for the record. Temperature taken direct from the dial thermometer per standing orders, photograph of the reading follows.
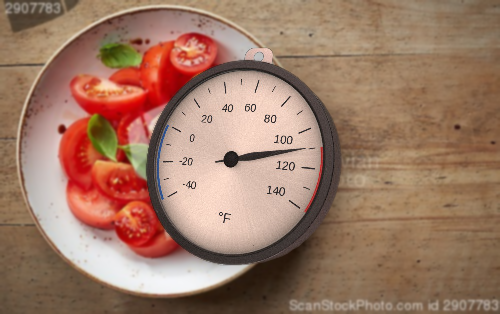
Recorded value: 110 °F
